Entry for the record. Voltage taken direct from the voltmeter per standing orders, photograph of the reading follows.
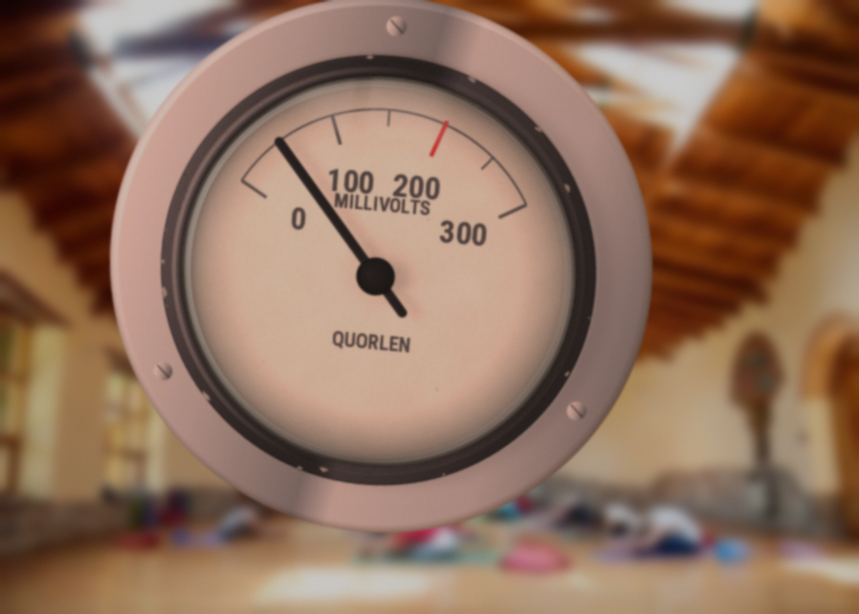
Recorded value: 50 mV
